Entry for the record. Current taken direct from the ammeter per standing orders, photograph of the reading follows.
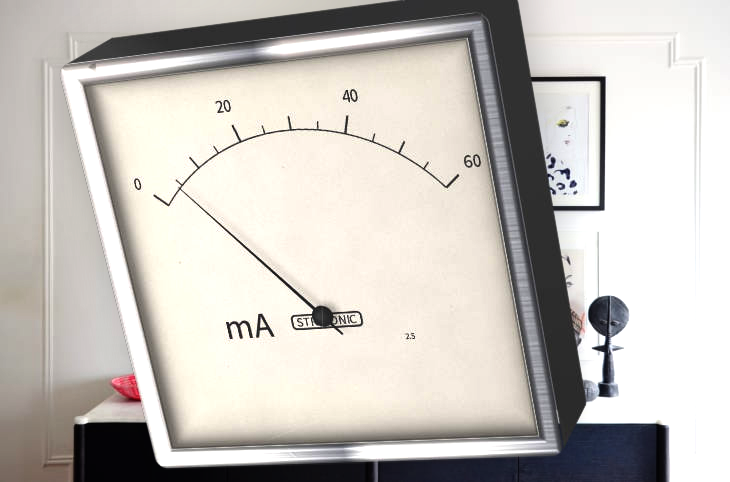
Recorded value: 5 mA
